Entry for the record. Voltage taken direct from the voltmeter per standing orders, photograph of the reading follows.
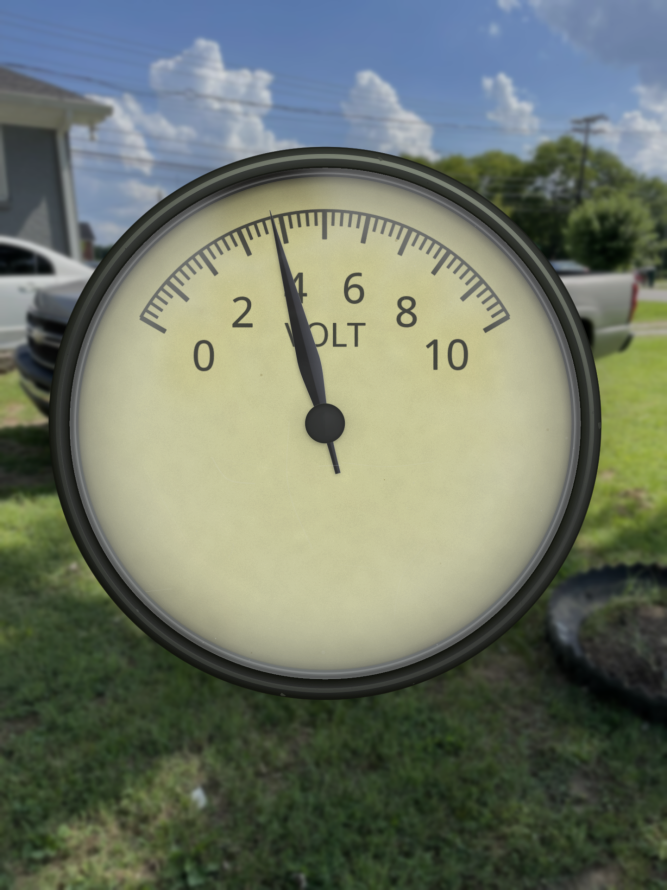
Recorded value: 3.8 V
